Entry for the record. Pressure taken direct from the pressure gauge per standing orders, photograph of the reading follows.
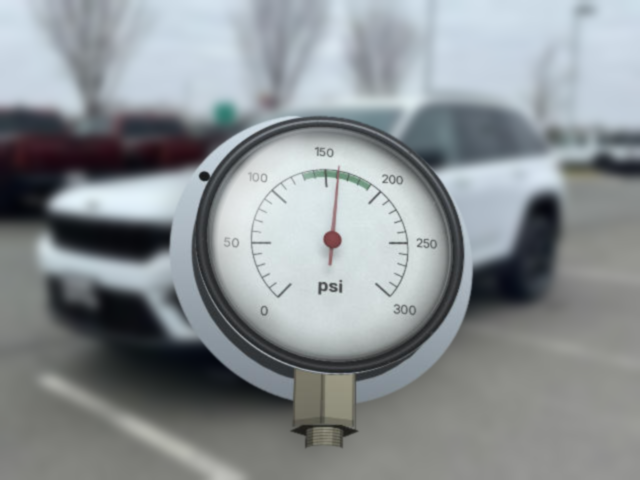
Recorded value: 160 psi
